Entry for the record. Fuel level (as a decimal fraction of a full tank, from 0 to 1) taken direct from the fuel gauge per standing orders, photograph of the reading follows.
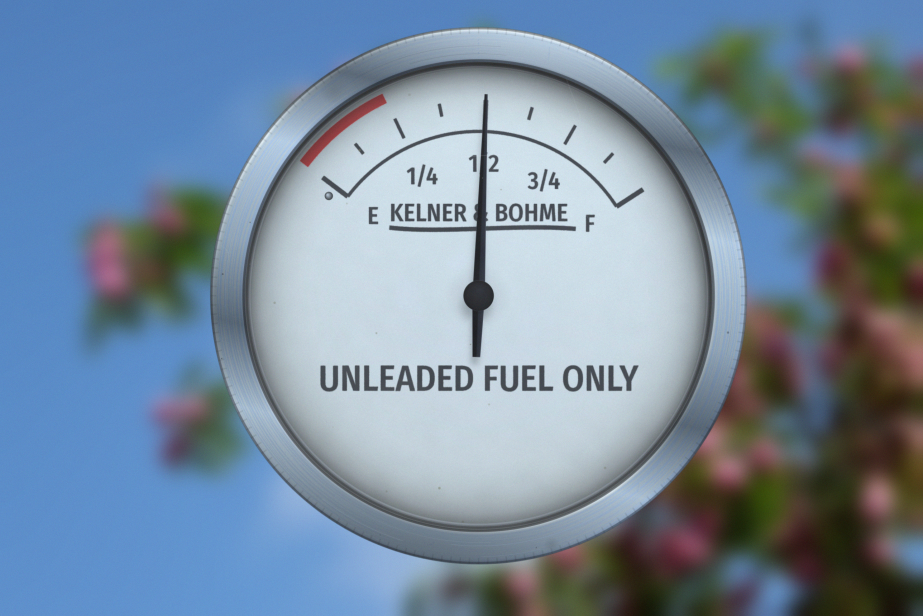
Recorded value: 0.5
